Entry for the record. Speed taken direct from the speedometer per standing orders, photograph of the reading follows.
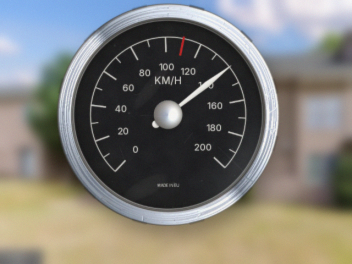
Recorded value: 140 km/h
